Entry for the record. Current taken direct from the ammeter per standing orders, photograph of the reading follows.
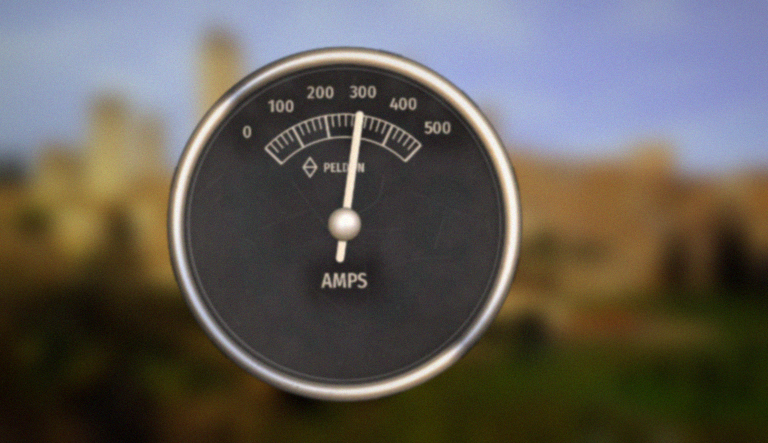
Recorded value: 300 A
